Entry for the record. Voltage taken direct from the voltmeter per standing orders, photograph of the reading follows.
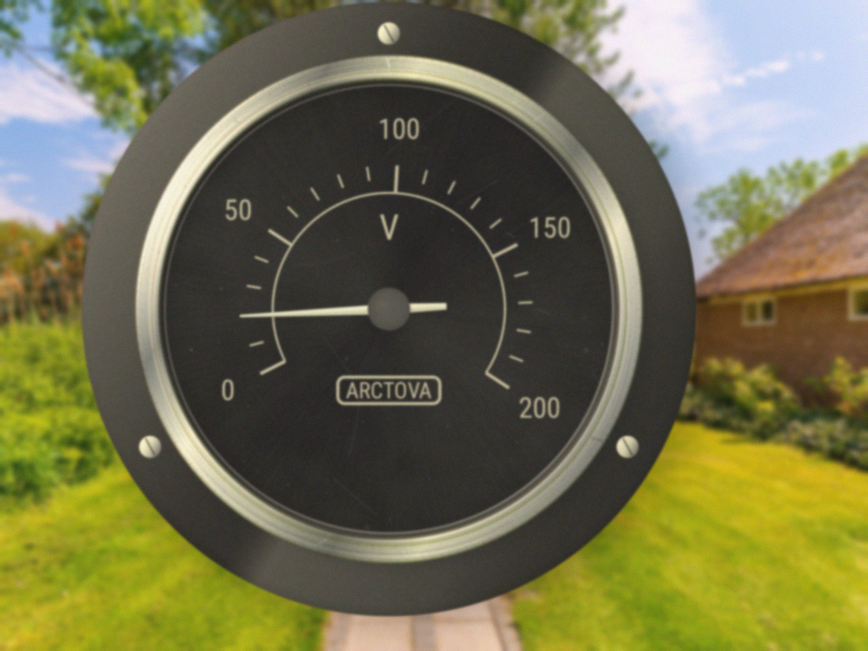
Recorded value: 20 V
